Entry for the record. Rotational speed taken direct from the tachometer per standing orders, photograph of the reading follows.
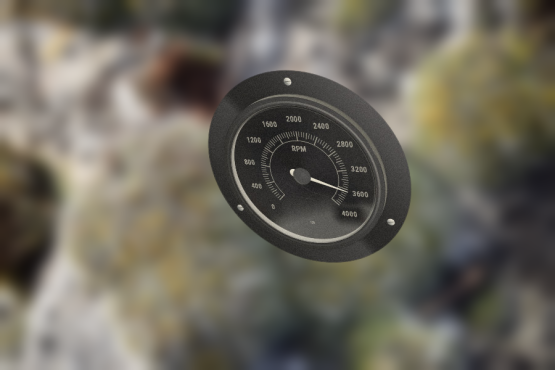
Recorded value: 3600 rpm
